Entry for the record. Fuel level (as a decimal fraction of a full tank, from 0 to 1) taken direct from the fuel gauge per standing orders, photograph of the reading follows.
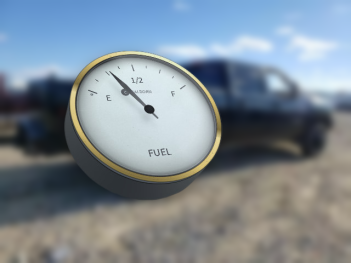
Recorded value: 0.25
